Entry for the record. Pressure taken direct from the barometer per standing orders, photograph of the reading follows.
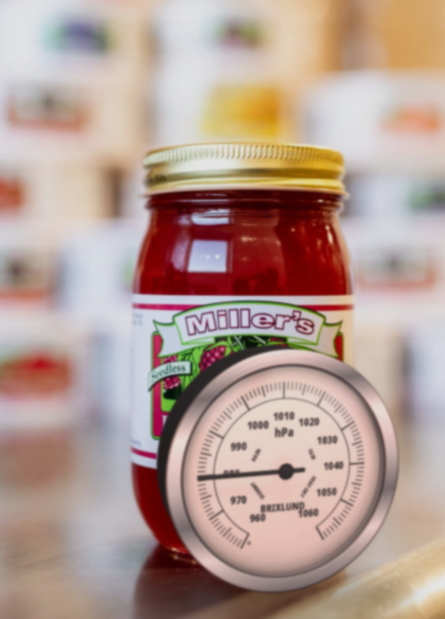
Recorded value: 980 hPa
